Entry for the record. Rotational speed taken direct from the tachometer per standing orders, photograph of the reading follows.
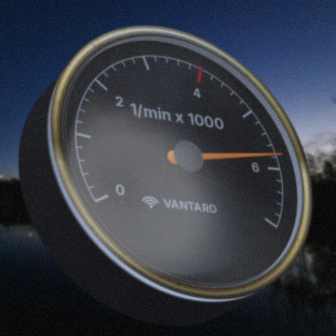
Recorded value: 5800 rpm
